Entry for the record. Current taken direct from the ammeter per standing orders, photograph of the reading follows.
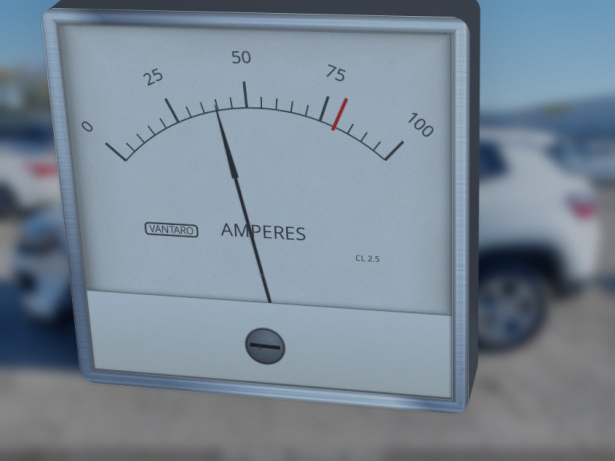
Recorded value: 40 A
